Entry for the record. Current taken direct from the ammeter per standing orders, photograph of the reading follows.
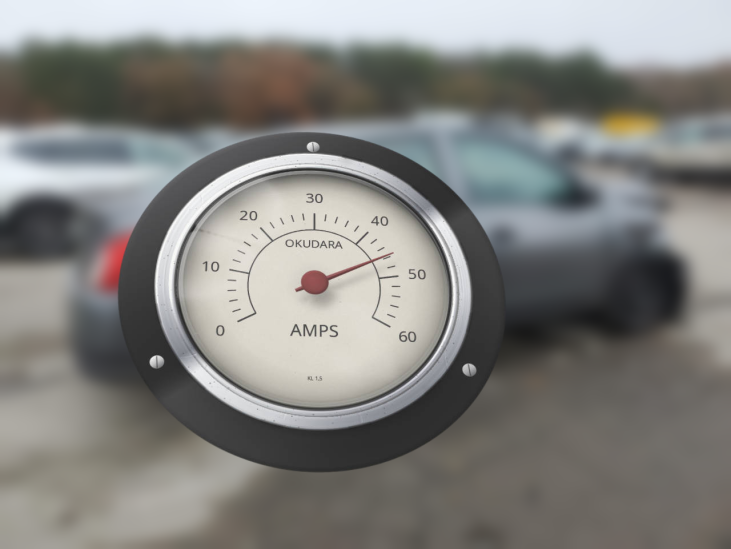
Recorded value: 46 A
